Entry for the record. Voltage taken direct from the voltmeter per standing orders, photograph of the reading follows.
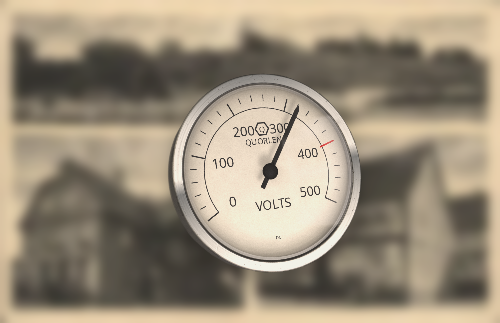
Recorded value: 320 V
